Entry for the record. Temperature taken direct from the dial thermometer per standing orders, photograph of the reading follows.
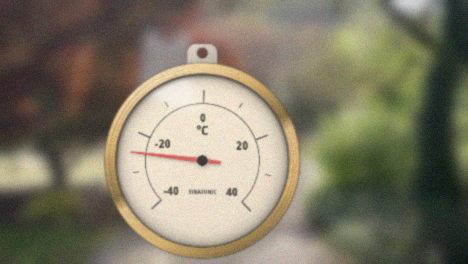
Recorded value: -25 °C
